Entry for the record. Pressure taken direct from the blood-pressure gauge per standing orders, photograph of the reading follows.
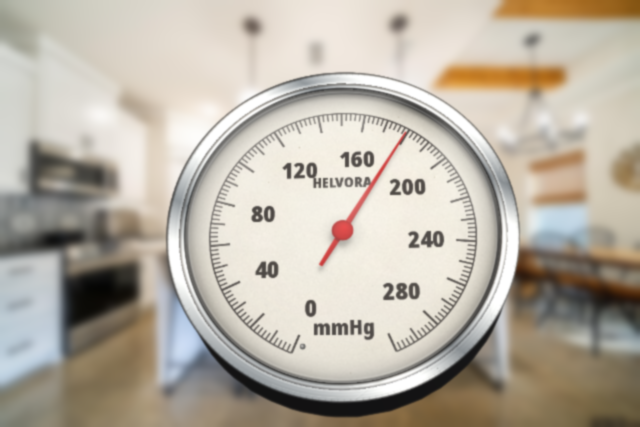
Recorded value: 180 mmHg
